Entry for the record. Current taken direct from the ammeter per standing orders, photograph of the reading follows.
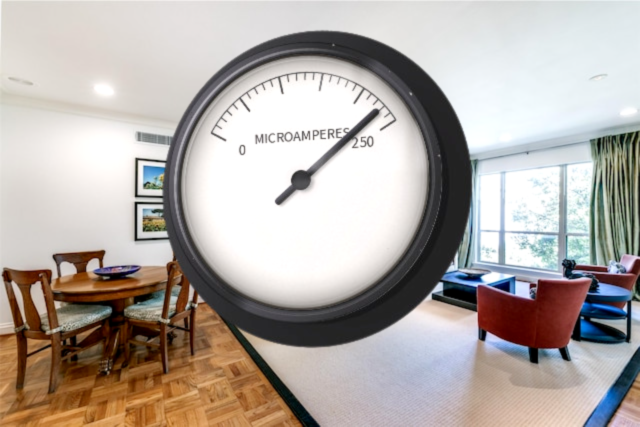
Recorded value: 230 µA
